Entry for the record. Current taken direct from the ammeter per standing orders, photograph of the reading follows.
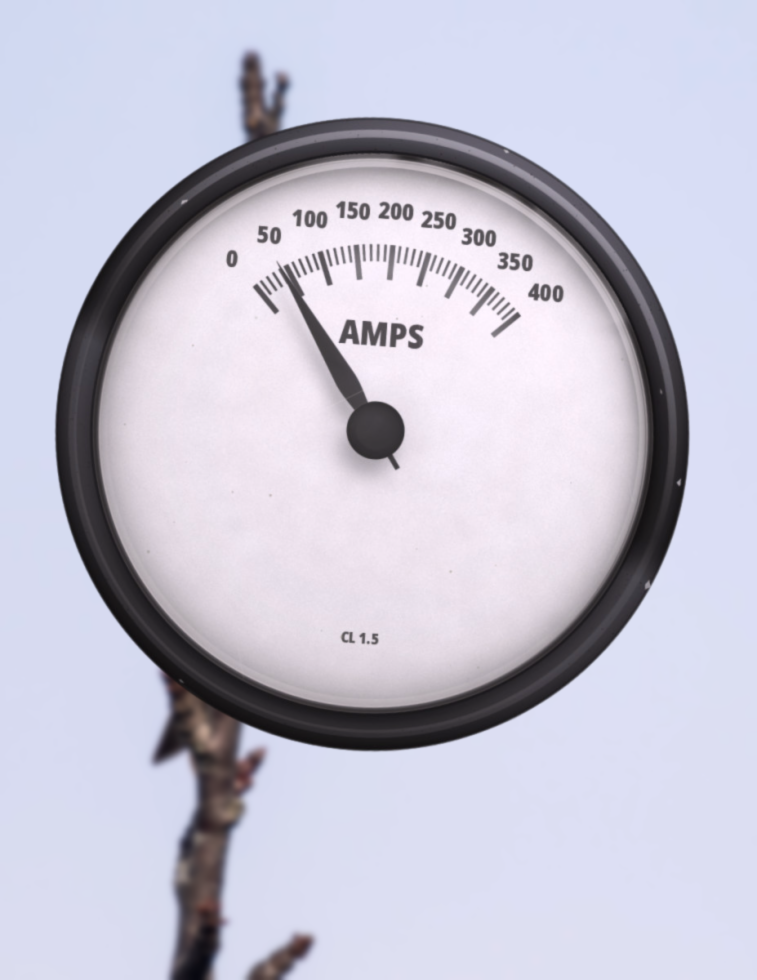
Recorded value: 40 A
